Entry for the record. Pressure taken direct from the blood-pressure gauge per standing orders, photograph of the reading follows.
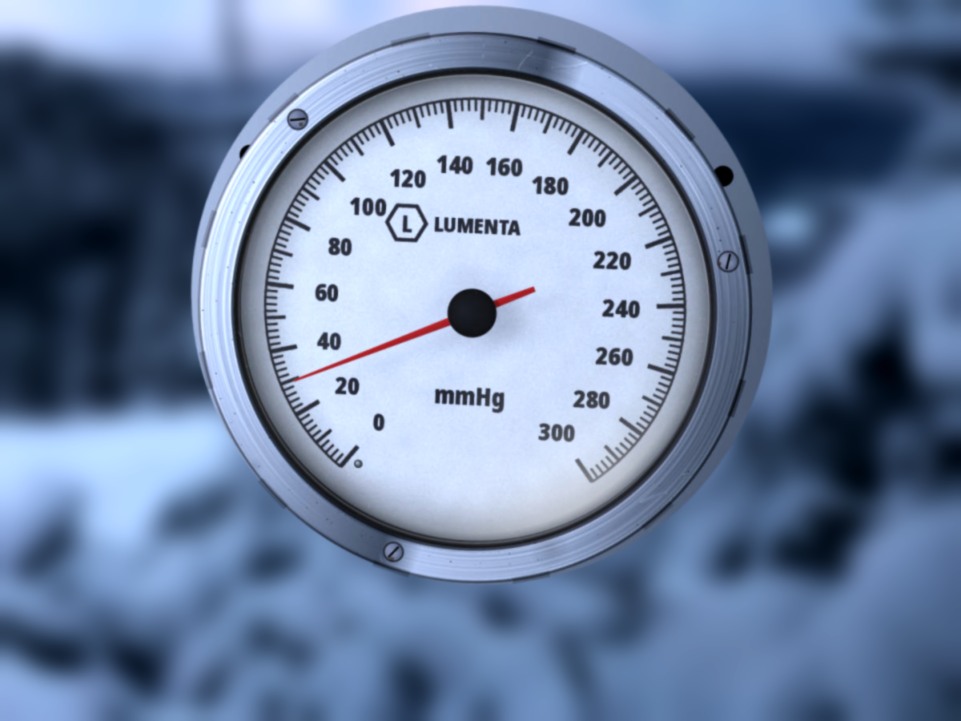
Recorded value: 30 mmHg
